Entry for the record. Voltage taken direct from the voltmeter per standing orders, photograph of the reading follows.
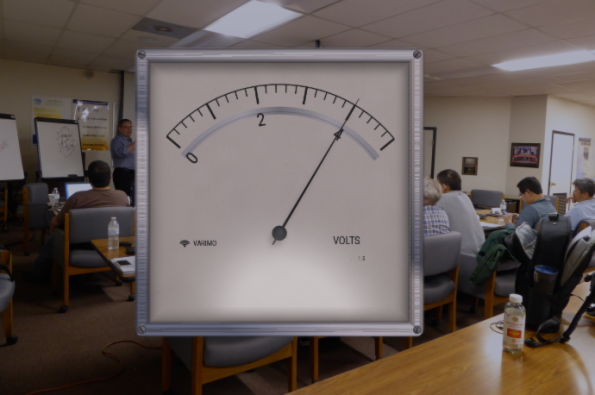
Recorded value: 4 V
